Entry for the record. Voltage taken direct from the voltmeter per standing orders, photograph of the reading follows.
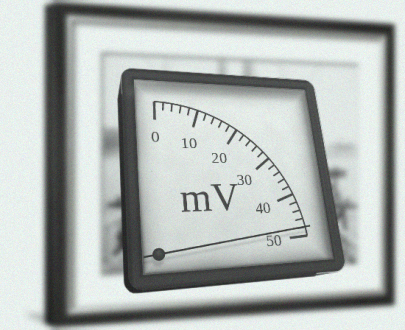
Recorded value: 48 mV
